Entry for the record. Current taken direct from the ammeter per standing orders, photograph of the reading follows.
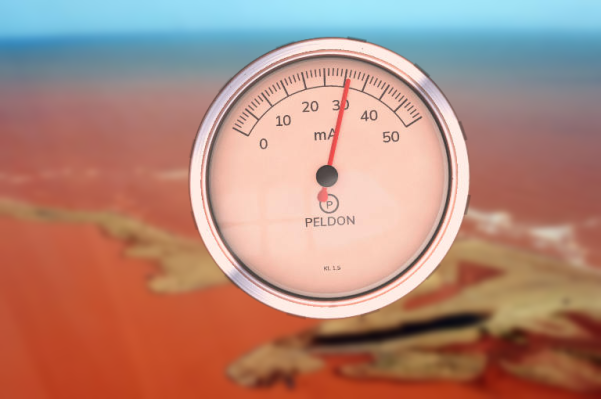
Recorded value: 31 mA
